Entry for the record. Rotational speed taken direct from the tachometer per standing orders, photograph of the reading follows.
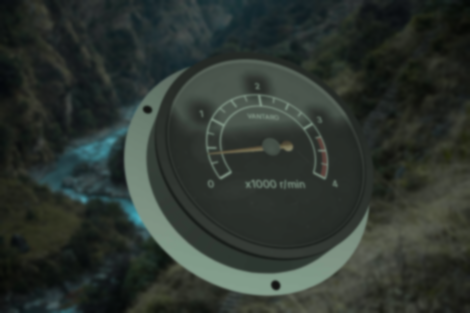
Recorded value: 375 rpm
